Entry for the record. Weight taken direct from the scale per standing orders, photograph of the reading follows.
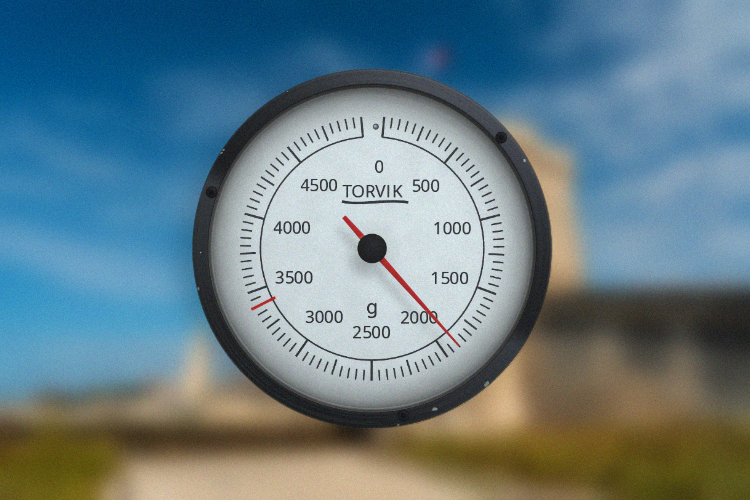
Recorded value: 1900 g
